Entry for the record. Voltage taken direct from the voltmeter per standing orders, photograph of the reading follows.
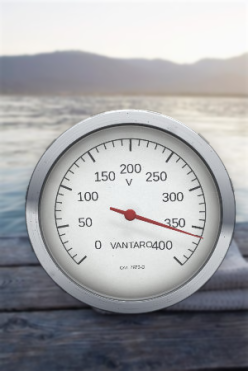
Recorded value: 360 V
